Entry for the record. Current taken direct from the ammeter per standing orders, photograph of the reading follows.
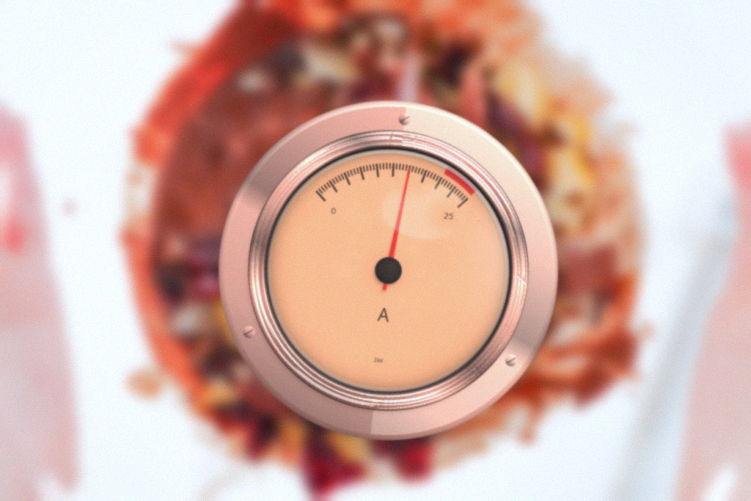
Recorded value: 15 A
